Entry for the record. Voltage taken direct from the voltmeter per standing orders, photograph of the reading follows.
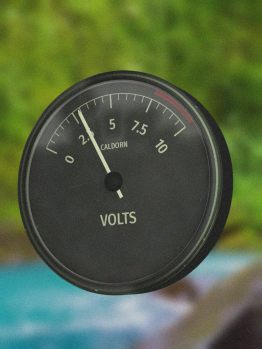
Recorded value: 3 V
